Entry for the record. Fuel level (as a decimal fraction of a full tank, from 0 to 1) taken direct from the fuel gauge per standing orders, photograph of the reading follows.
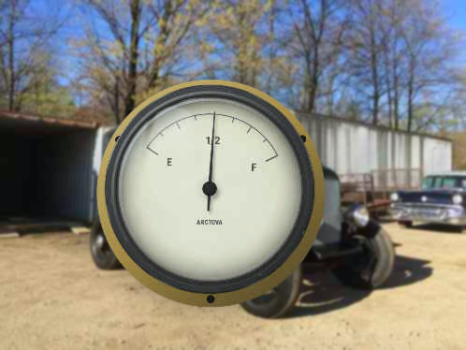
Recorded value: 0.5
